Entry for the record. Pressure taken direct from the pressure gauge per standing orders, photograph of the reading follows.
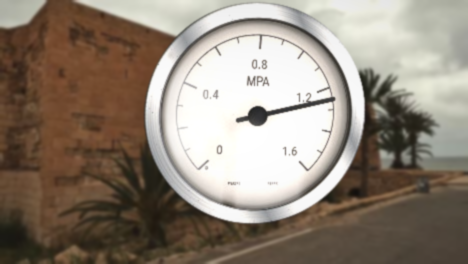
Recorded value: 1.25 MPa
